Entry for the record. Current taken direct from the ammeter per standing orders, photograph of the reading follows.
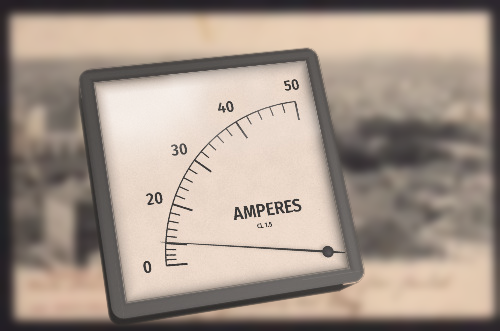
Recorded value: 10 A
